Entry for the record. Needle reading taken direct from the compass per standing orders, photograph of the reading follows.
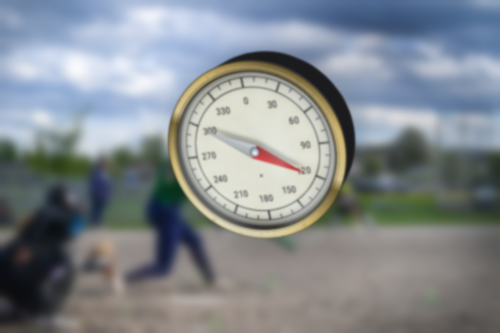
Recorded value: 120 °
